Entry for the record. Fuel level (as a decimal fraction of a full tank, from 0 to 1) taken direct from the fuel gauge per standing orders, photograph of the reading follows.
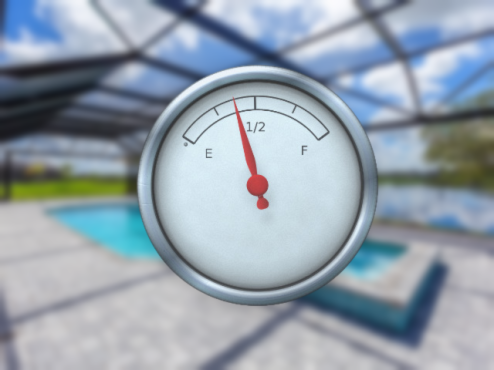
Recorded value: 0.375
